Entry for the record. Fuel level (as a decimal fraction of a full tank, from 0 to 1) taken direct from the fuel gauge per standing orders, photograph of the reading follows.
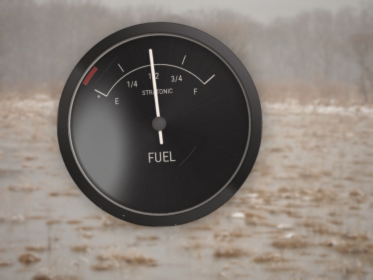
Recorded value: 0.5
